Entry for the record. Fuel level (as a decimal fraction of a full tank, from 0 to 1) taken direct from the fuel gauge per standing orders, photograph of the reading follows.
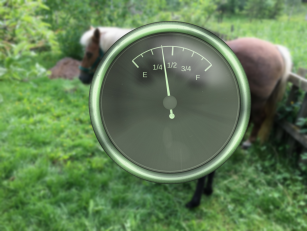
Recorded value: 0.375
